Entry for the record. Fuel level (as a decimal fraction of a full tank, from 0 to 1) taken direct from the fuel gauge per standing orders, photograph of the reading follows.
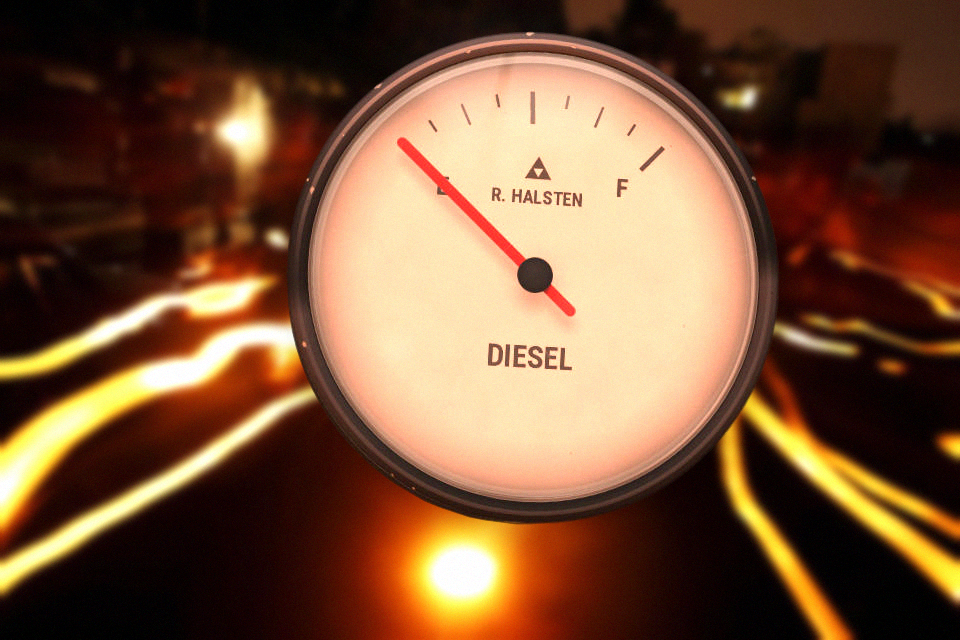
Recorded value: 0
